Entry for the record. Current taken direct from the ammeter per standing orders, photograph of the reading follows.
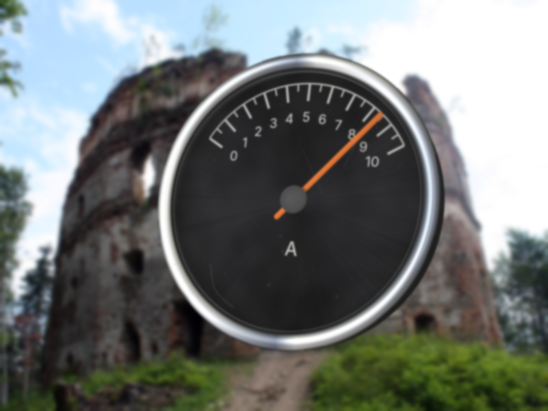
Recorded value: 8.5 A
